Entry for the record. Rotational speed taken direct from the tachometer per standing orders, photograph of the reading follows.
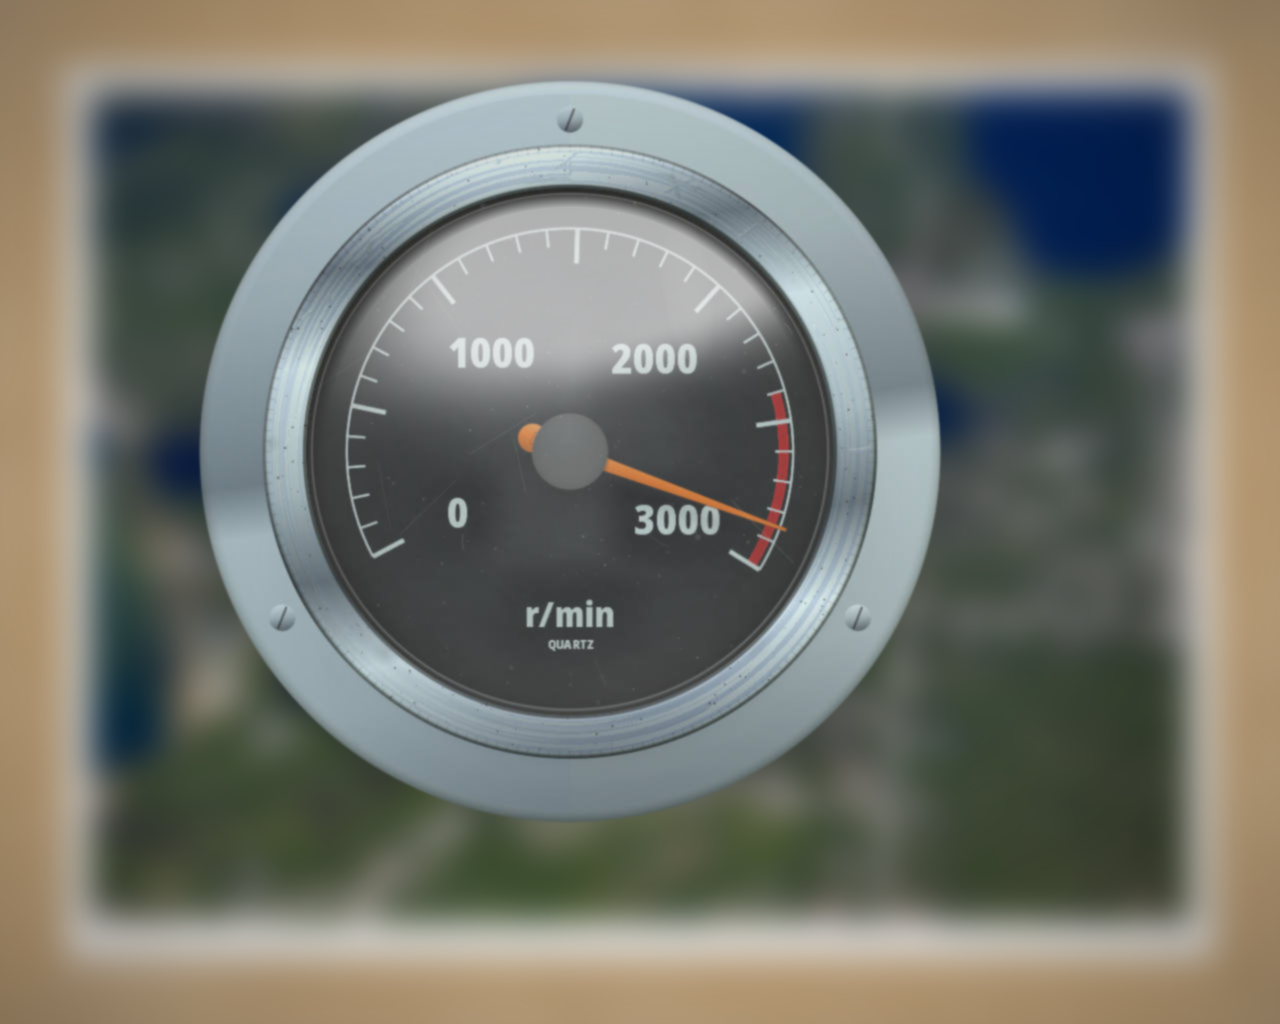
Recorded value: 2850 rpm
